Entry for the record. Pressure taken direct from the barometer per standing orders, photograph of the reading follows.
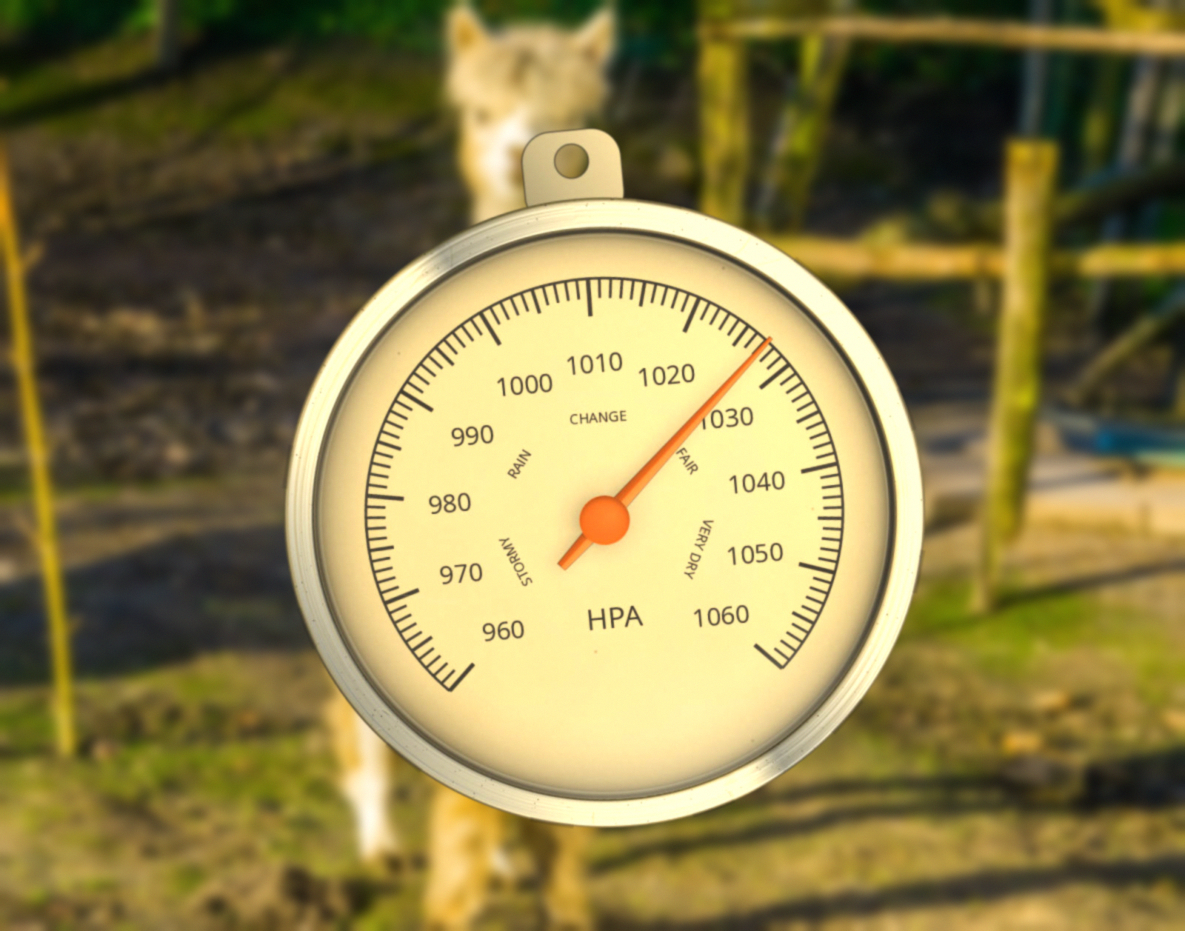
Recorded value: 1027 hPa
